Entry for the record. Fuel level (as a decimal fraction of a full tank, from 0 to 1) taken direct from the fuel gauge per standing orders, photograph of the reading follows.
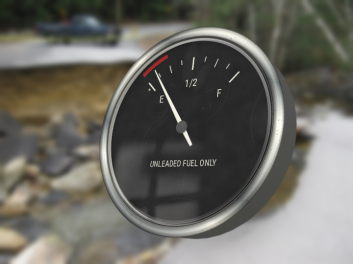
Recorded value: 0.125
